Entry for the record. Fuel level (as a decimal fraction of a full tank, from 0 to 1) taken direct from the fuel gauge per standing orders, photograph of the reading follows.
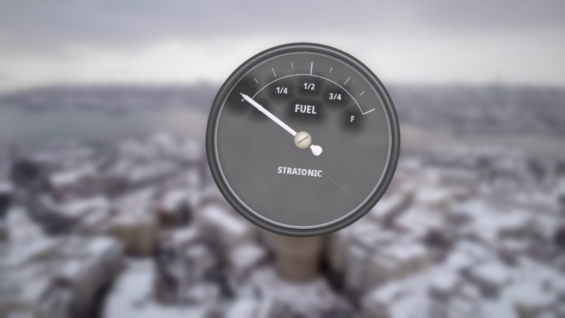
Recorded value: 0
